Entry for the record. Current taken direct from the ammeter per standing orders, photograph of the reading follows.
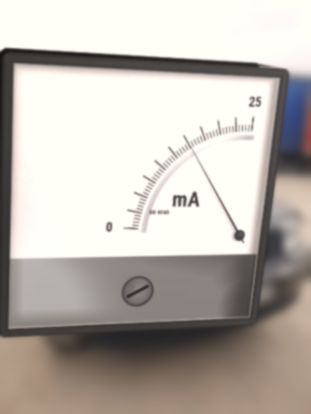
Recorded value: 15 mA
